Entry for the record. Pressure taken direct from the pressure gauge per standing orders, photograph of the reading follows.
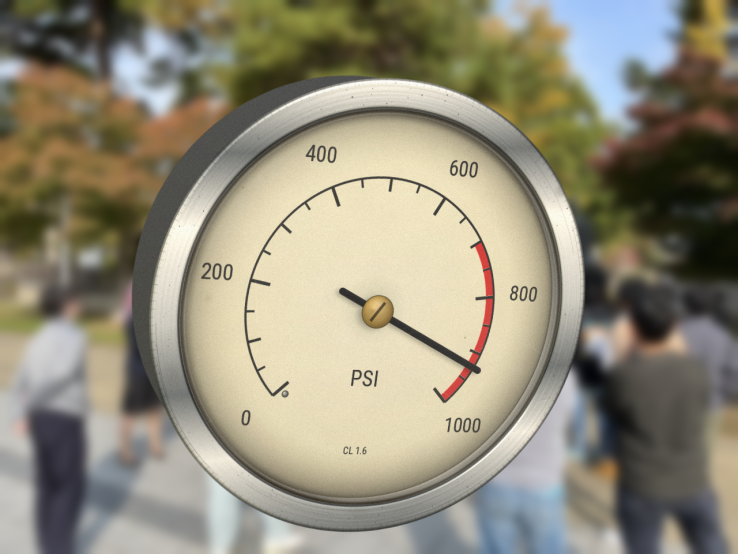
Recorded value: 925 psi
